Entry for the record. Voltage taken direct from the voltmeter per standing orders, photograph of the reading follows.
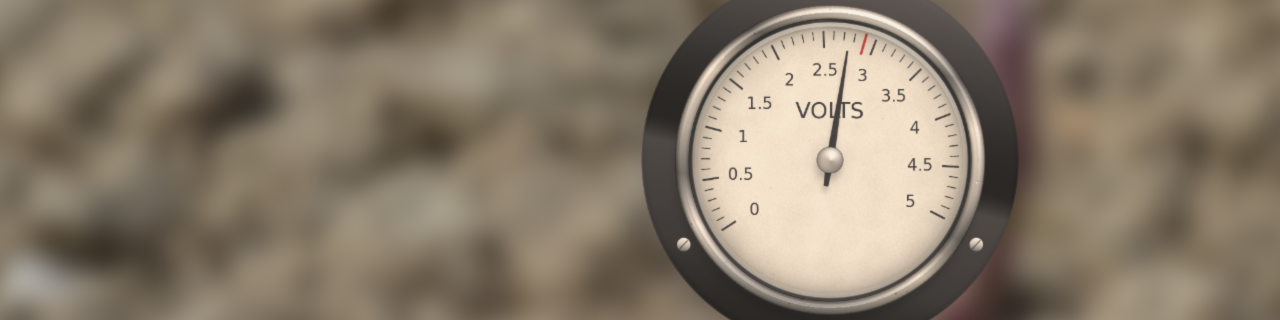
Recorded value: 2.75 V
